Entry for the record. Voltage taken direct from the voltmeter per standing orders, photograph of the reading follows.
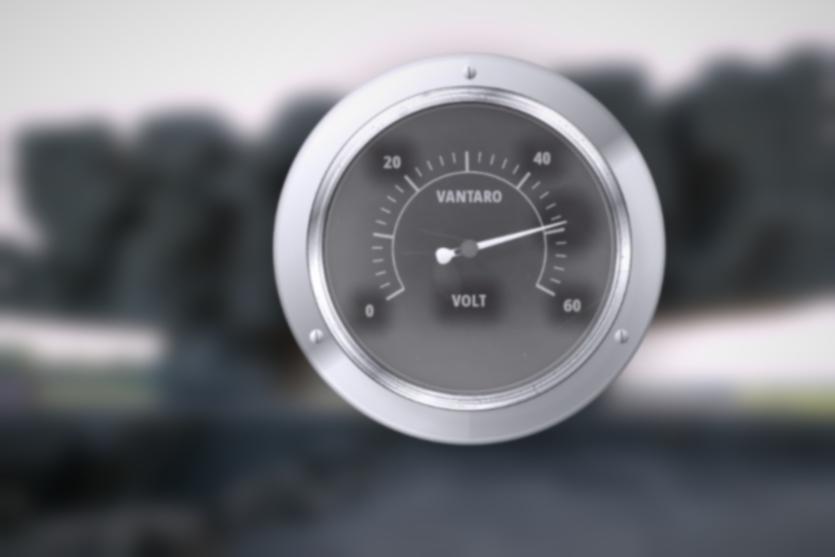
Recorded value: 49 V
